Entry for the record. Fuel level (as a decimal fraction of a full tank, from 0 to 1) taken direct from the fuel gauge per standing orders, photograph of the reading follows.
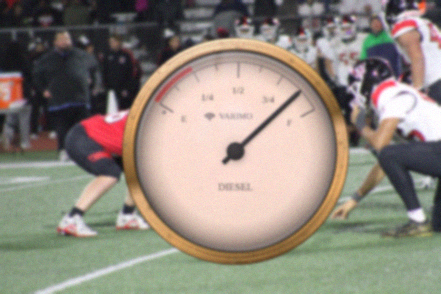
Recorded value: 0.875
